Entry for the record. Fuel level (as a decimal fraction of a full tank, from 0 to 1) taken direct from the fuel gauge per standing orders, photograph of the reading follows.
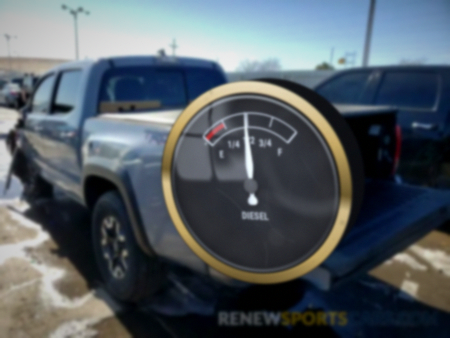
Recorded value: 0.5
